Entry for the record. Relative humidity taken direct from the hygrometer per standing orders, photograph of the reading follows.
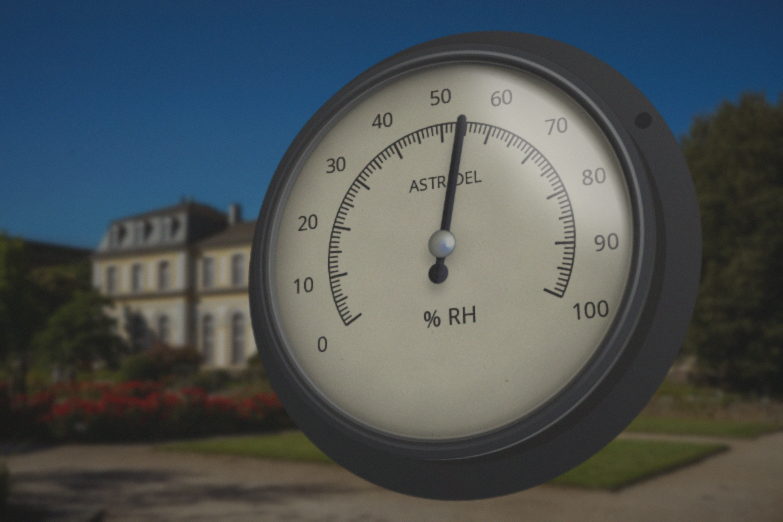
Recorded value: 55 %
